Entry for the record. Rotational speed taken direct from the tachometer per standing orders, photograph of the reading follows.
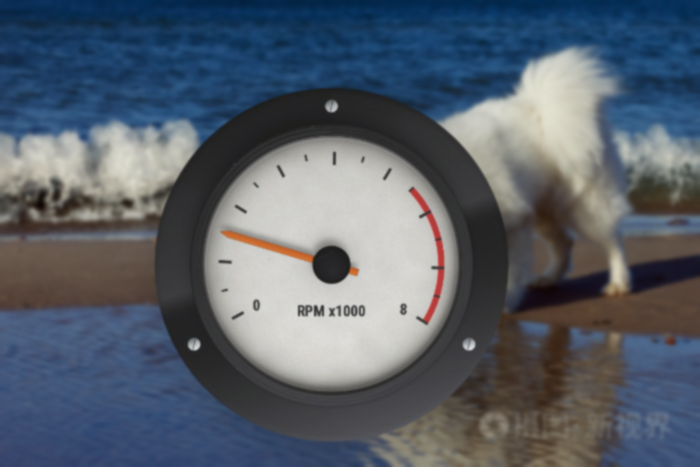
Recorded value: 1500 rpm
